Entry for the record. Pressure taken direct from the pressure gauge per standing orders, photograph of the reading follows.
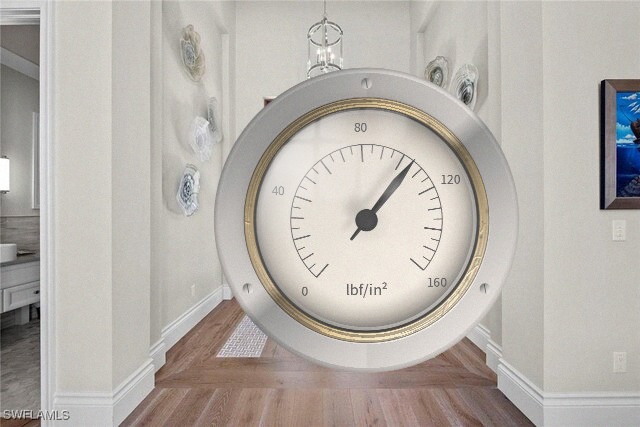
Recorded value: 105 psi
